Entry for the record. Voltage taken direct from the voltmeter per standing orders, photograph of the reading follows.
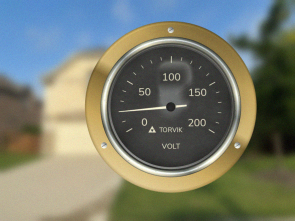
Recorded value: 20 V
